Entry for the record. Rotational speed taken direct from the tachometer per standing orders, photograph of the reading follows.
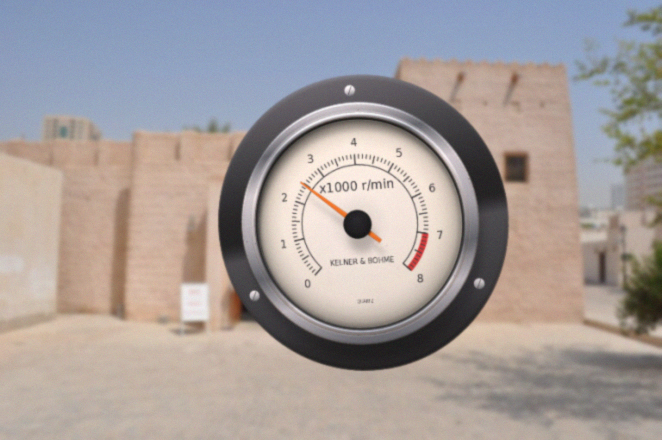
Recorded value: 2500 rpm
